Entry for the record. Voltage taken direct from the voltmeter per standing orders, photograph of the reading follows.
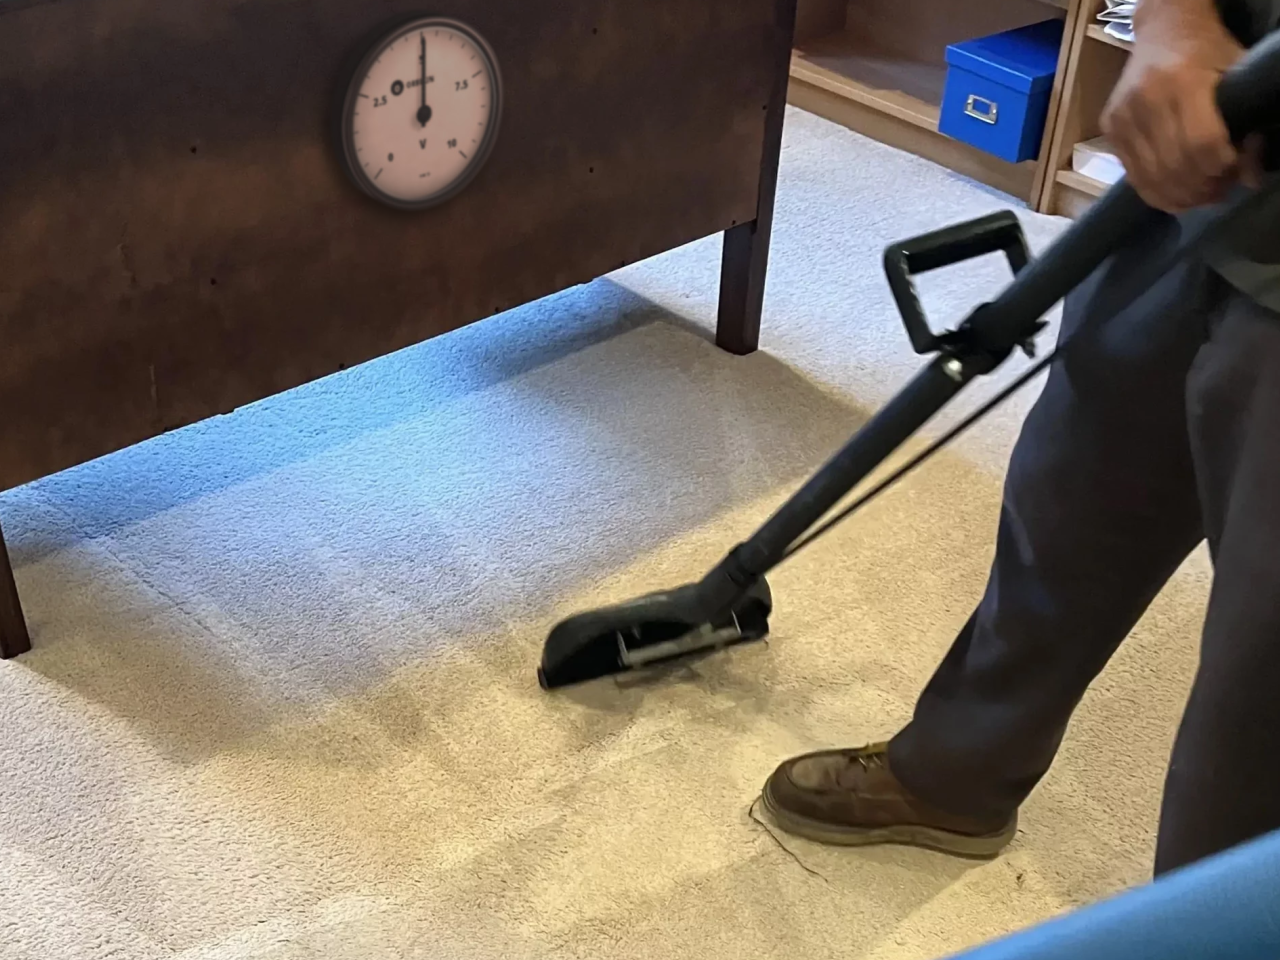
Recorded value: 5 V
